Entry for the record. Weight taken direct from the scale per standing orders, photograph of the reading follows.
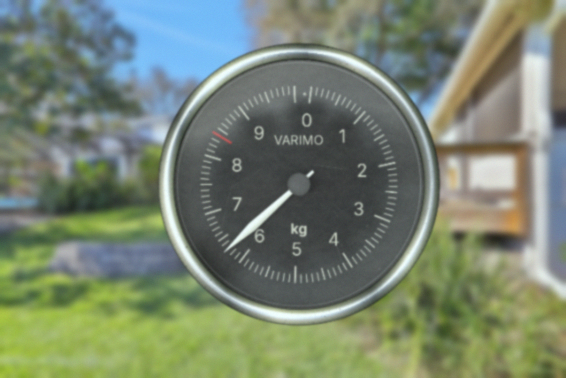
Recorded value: 6.3 kg
